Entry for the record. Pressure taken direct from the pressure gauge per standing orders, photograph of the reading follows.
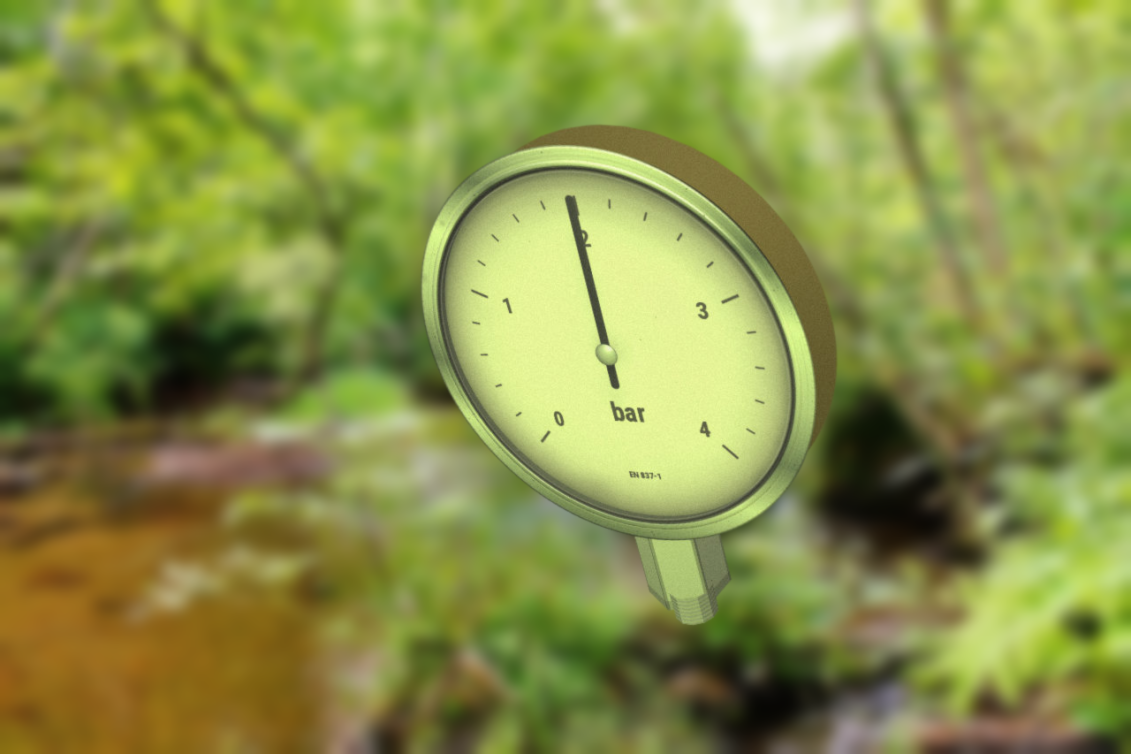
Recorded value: 2 bar
